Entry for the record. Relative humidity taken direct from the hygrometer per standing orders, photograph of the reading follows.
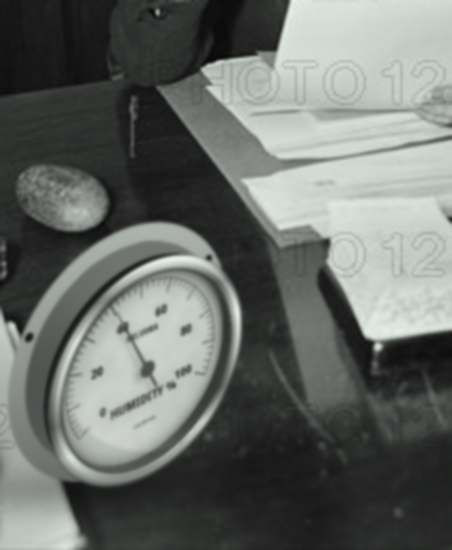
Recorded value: 40 %
